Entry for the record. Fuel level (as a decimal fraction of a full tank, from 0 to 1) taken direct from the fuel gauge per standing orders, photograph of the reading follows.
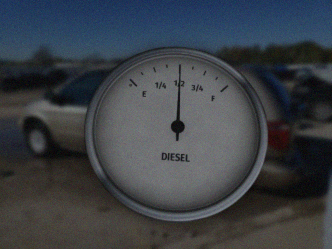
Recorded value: 0.5
